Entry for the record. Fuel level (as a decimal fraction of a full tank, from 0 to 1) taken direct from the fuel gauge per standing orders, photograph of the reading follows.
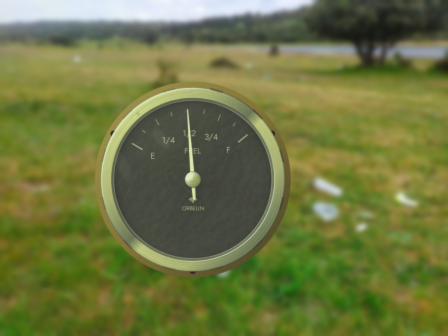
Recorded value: 0.5
